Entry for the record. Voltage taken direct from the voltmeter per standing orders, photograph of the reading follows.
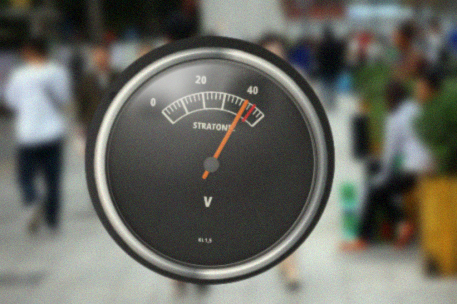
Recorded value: 40 V
